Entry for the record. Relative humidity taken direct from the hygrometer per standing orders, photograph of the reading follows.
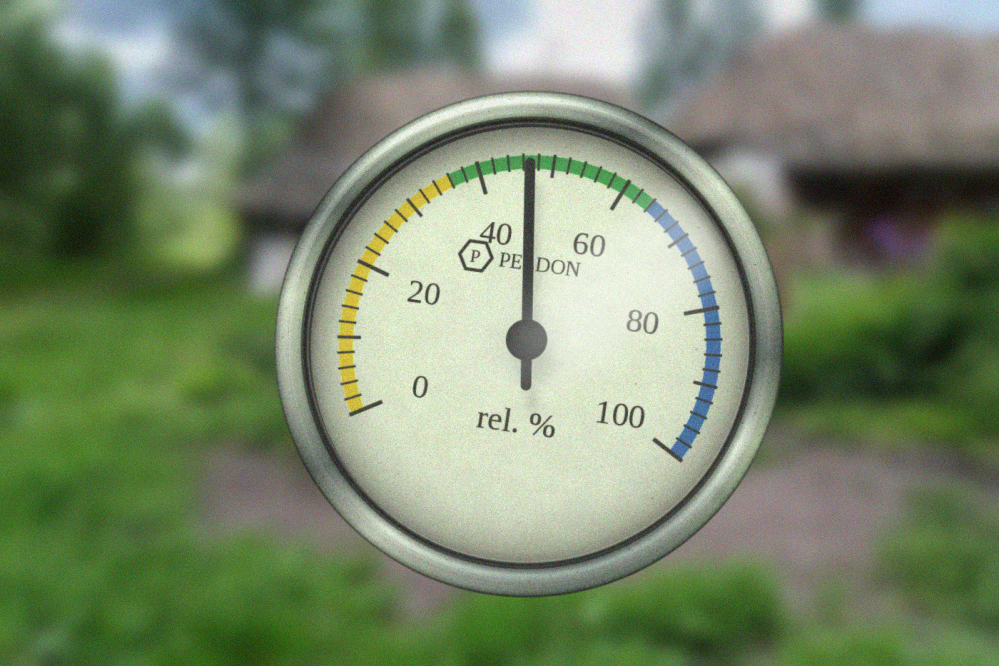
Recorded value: 47 %
